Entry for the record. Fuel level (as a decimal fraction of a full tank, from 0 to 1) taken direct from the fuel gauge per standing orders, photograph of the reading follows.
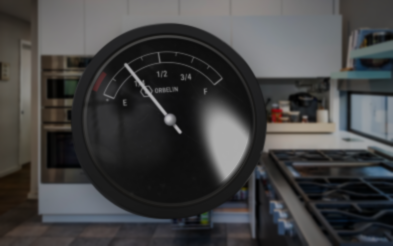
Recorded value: 0.25
